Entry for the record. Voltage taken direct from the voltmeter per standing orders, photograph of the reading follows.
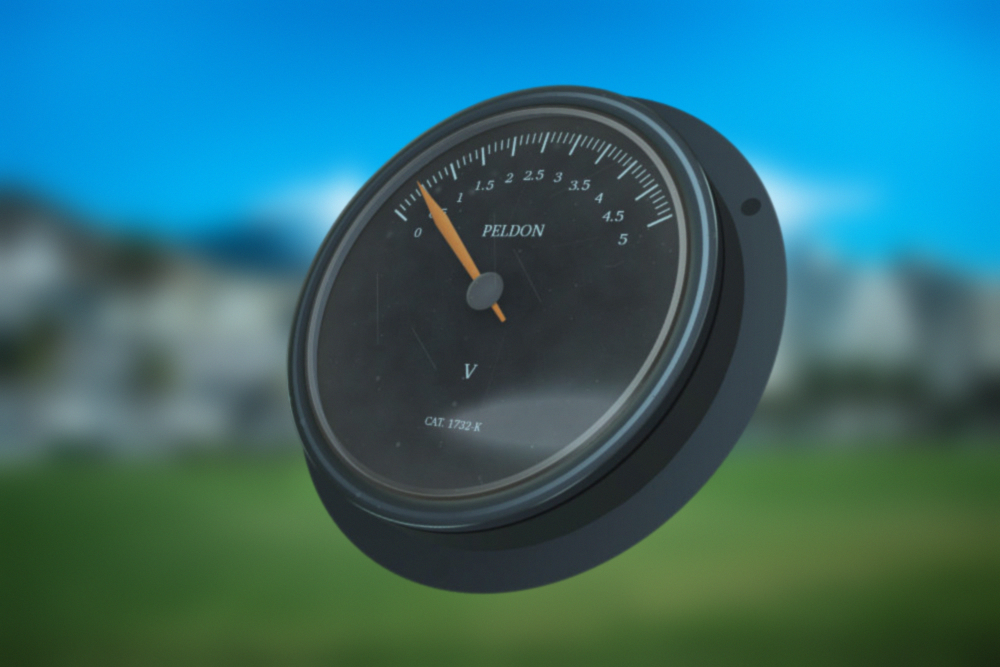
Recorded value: 0.5 V
